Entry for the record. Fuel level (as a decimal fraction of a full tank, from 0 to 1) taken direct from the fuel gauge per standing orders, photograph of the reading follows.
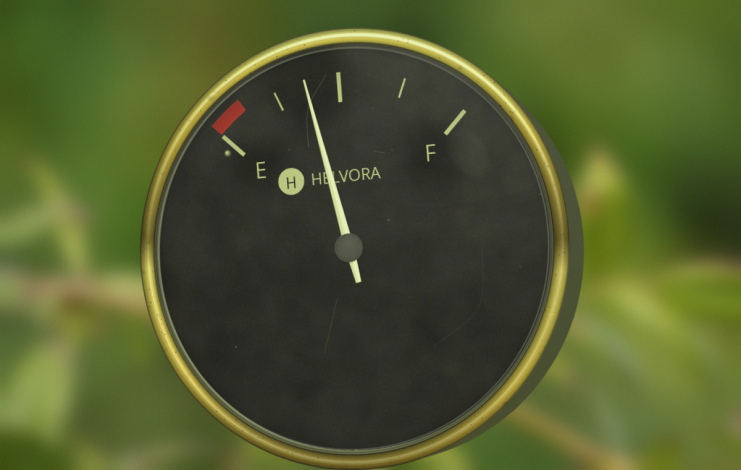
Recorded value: 0.375
